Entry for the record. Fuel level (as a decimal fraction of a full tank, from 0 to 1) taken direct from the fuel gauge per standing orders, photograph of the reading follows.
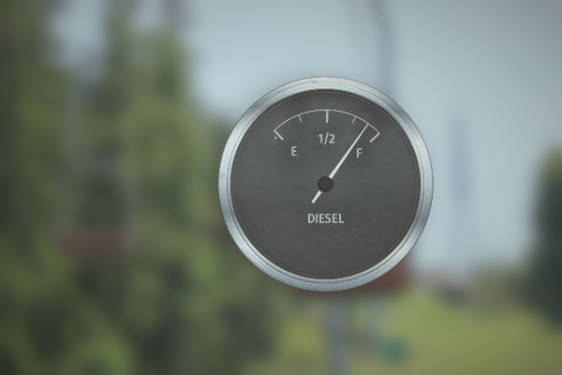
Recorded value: 0.875
